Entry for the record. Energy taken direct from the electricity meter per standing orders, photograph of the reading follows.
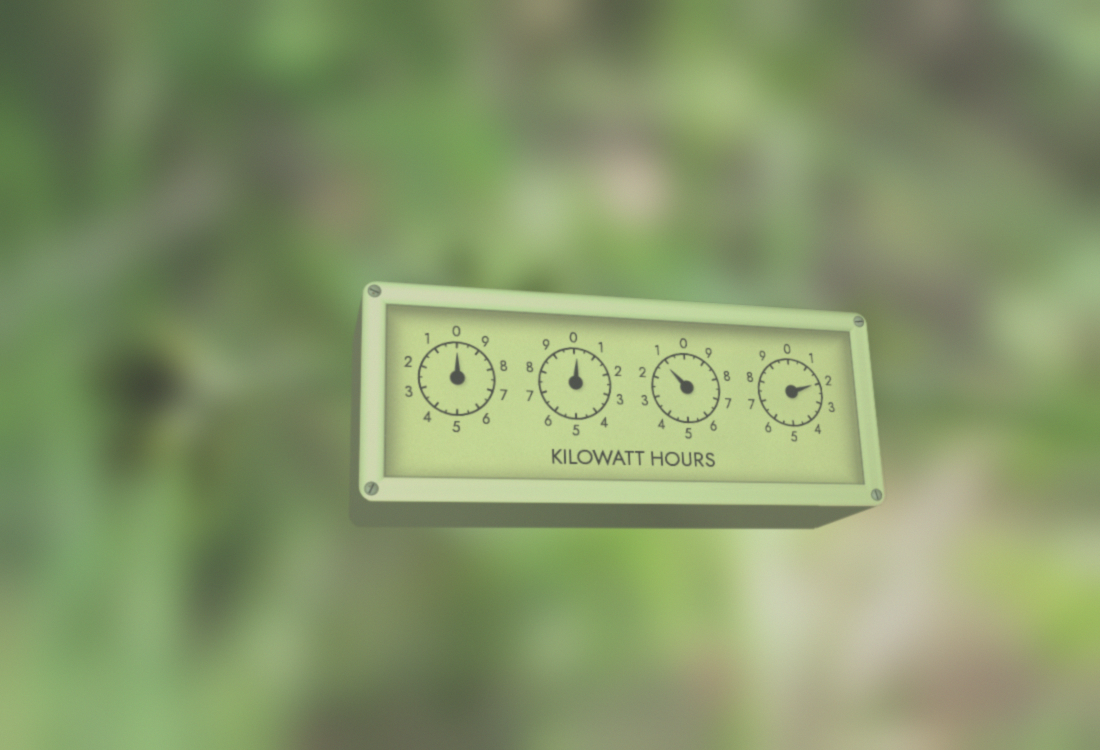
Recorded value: 12 kWh
